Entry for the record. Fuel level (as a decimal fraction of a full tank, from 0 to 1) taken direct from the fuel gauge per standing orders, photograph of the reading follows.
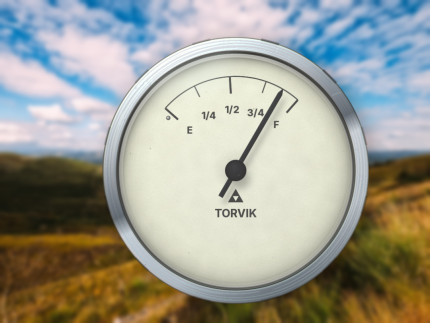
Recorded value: 0.875
